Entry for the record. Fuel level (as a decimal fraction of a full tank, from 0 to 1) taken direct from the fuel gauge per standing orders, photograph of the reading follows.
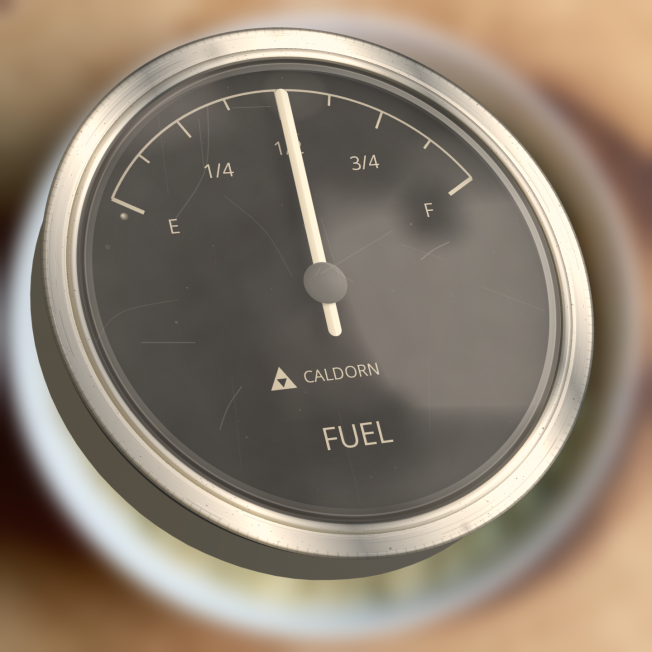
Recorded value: 0.5
